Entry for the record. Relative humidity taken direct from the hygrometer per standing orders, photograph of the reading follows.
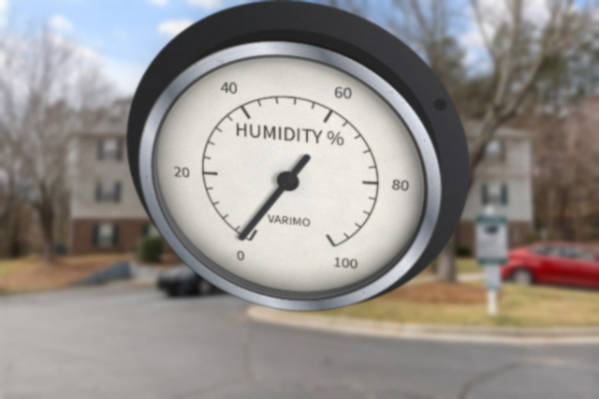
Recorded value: 2 %
